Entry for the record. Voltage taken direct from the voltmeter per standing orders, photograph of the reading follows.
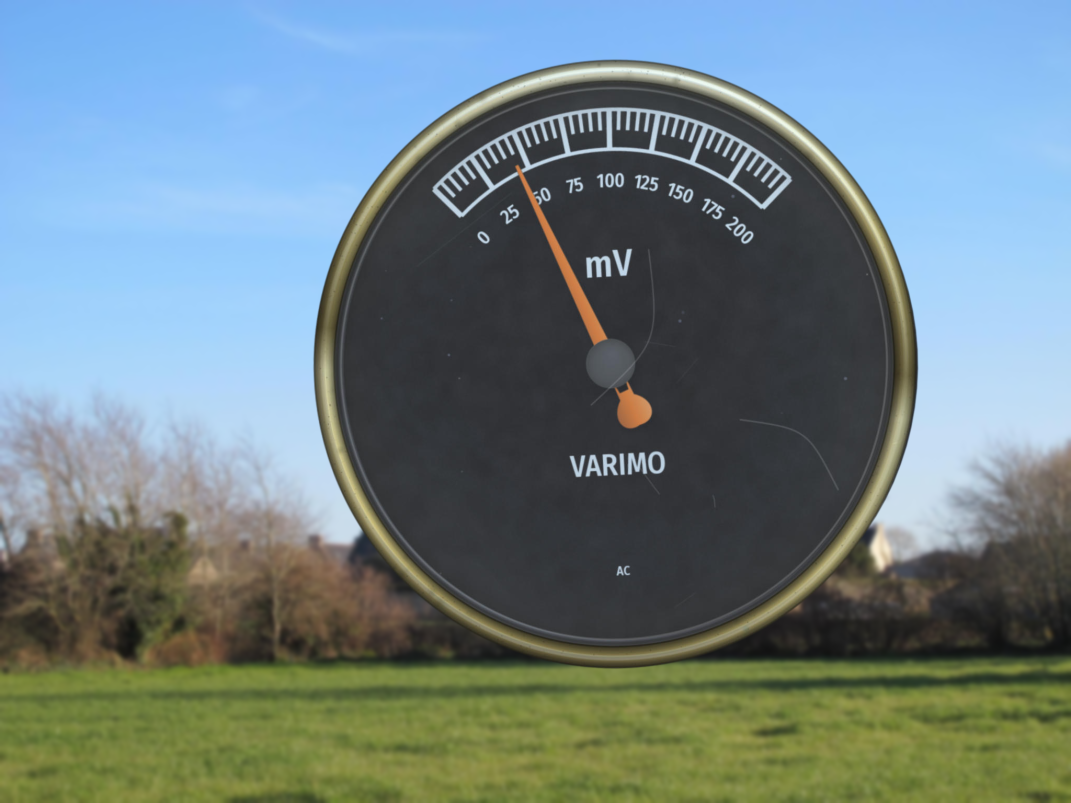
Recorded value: 45 mV
